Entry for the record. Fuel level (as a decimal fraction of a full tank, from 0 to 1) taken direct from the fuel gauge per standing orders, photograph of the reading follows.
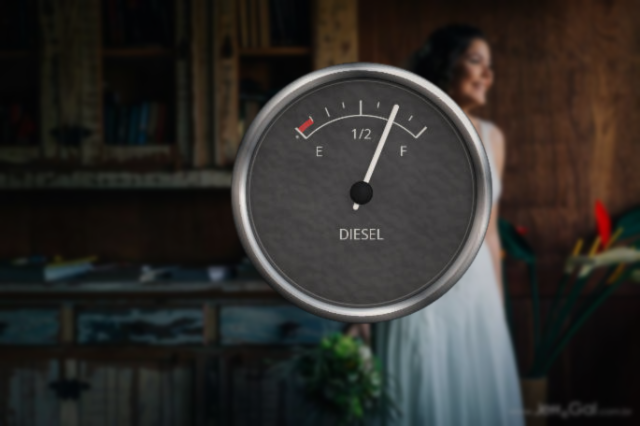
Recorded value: 0.75
